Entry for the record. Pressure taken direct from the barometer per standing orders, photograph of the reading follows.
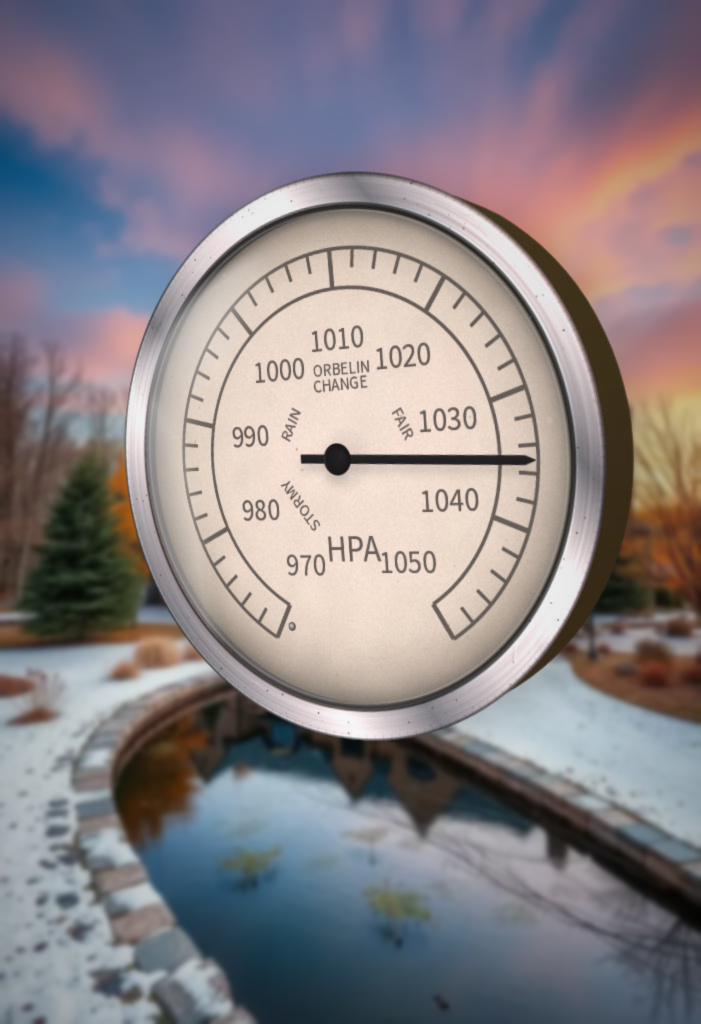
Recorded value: 1035 hPa
